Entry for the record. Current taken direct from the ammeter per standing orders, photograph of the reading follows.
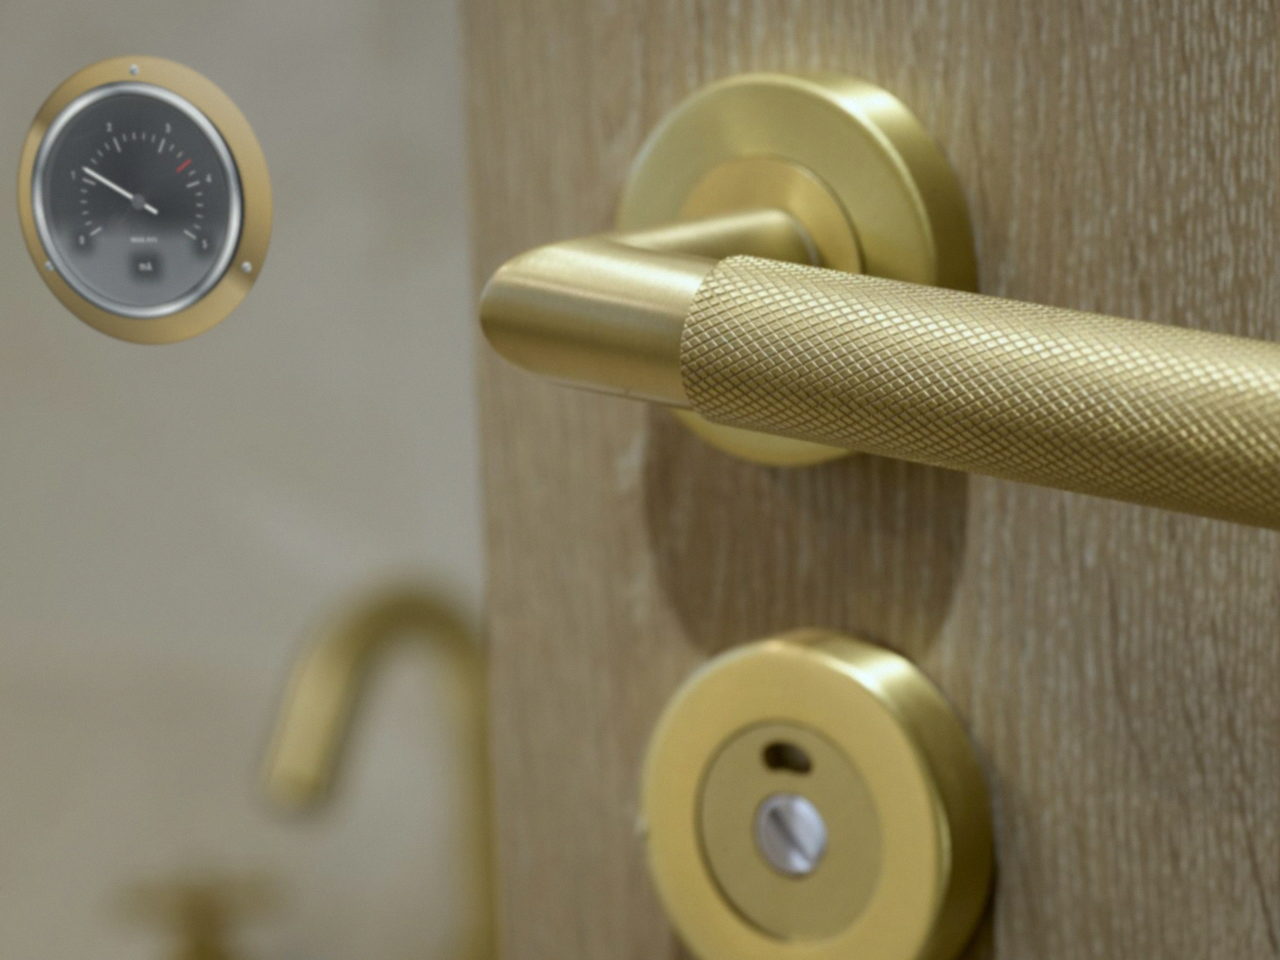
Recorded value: 1.2 mA
